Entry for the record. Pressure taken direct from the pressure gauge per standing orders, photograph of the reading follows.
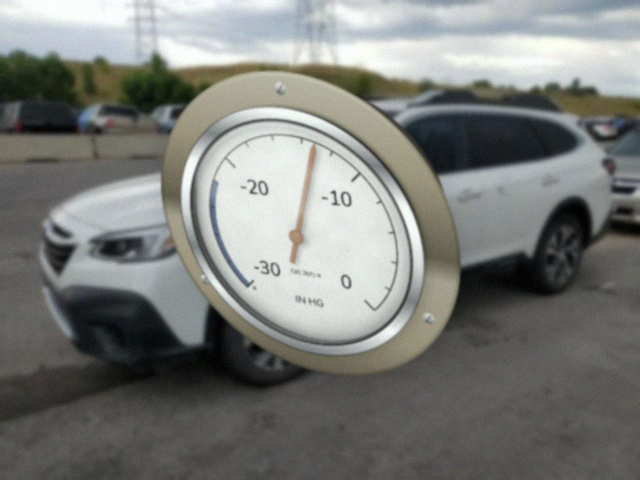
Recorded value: -13 inHg
